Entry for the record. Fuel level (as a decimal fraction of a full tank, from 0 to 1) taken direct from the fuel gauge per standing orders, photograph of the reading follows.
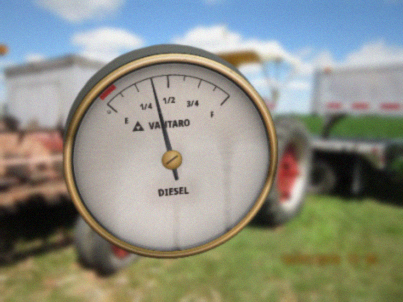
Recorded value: 0.375
